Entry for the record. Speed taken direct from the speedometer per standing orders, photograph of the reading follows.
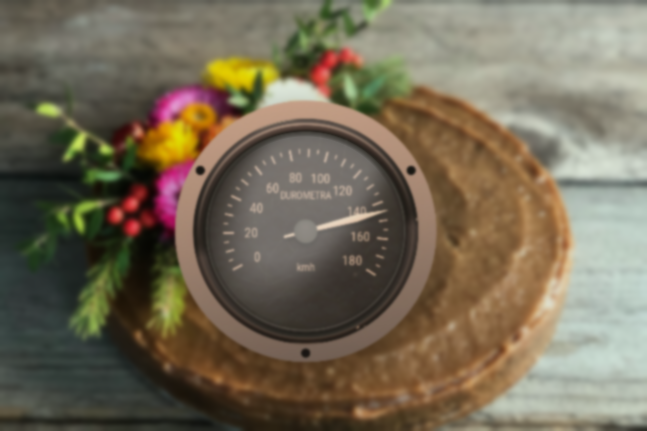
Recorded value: 145 km/h
